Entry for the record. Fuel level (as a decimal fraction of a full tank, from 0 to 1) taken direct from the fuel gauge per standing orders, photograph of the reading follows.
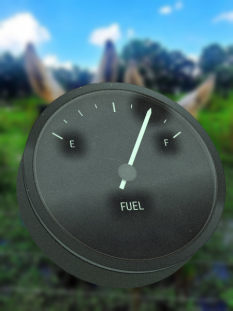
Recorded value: 0.75
